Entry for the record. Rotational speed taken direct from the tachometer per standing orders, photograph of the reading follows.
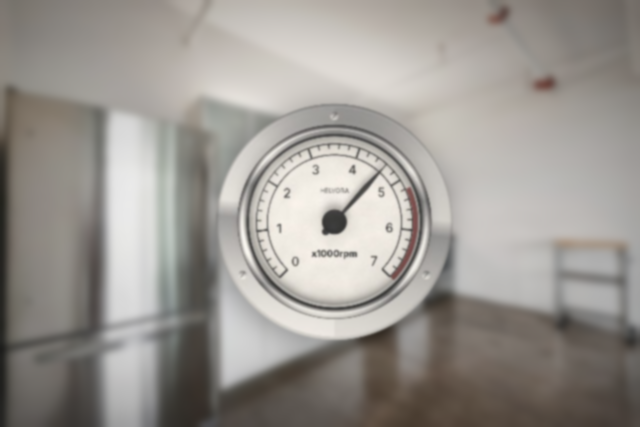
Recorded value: 4600 rpm
